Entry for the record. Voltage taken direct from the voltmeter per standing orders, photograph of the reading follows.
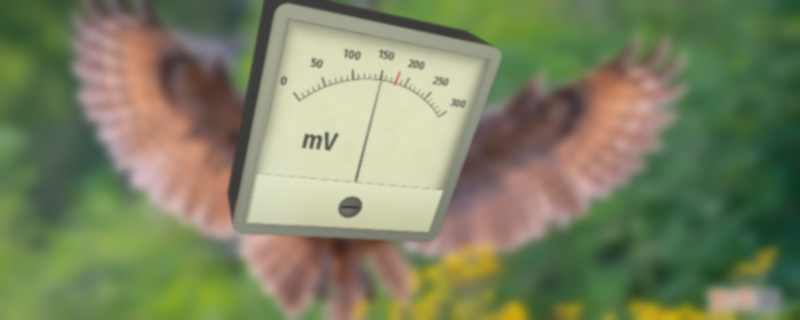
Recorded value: 150 mV
